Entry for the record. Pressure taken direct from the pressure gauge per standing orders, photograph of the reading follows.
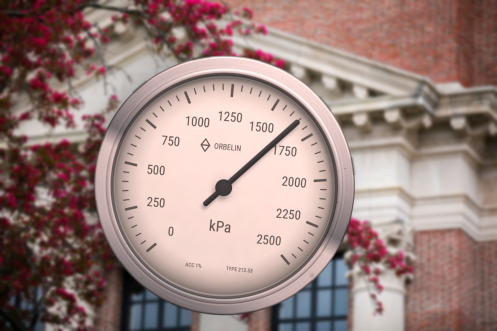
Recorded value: 1650 kPa
